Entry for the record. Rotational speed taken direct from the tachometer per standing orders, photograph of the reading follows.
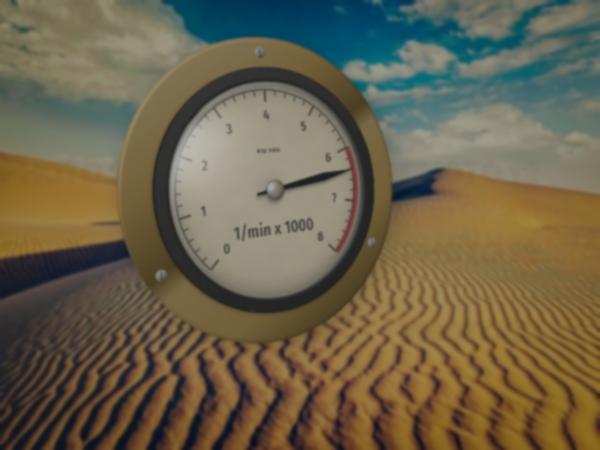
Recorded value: 6400 rpm
